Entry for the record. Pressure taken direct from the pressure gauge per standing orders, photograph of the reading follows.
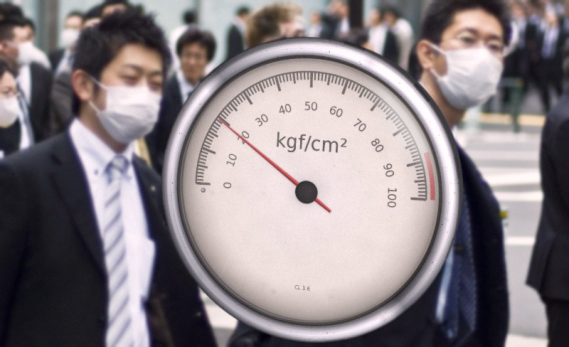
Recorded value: 20 kg/cm²
